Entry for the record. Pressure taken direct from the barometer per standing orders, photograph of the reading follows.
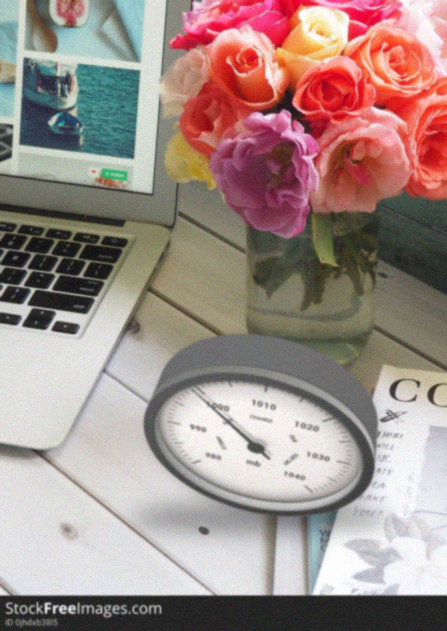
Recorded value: 1000 mbar
